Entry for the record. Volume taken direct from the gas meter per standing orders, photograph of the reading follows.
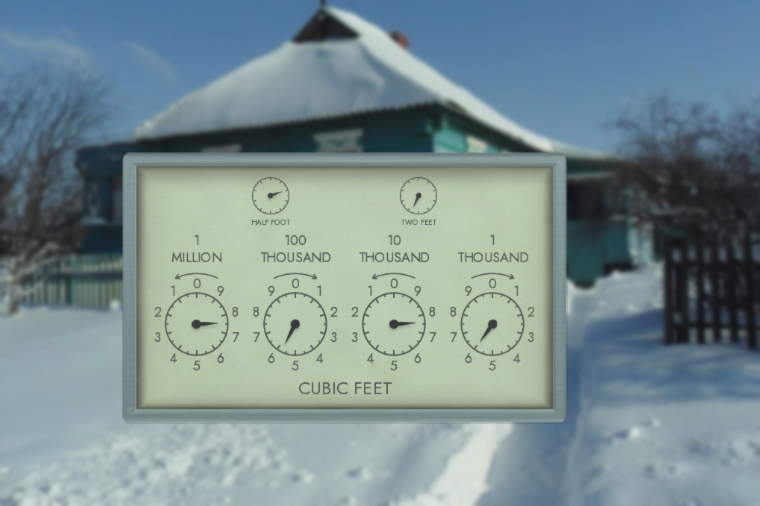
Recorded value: 757600 ft³
